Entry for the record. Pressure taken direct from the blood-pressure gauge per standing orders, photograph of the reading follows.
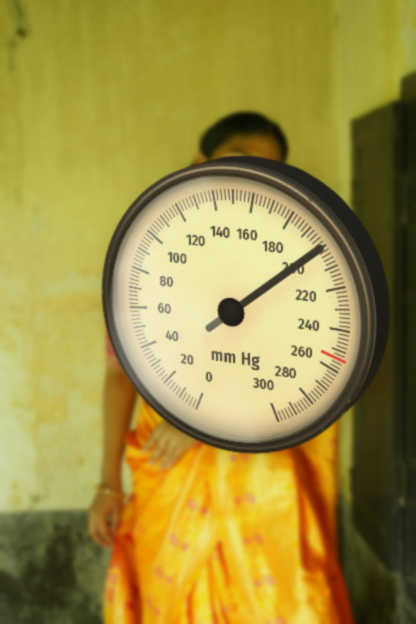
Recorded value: 200 mmHg
